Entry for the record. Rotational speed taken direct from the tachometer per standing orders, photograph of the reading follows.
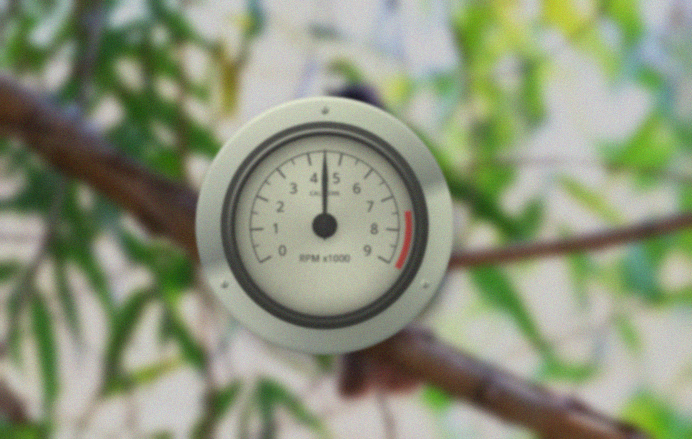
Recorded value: 4500 rpm
